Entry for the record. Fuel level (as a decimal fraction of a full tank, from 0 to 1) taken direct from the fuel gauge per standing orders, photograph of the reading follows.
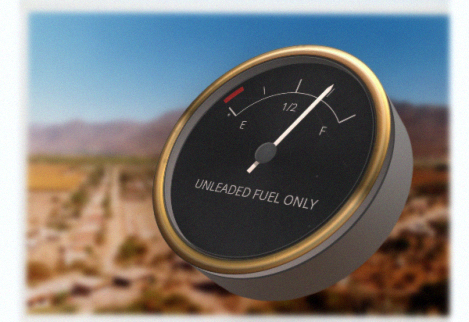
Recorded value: 0.75
